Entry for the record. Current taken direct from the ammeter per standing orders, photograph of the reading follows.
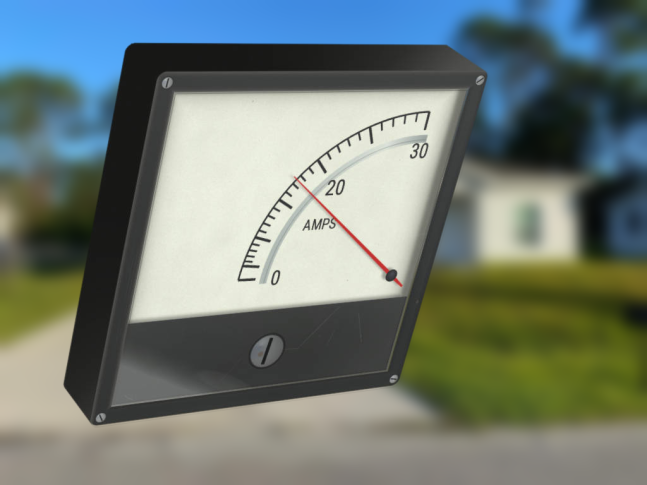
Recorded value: 17.5 A
